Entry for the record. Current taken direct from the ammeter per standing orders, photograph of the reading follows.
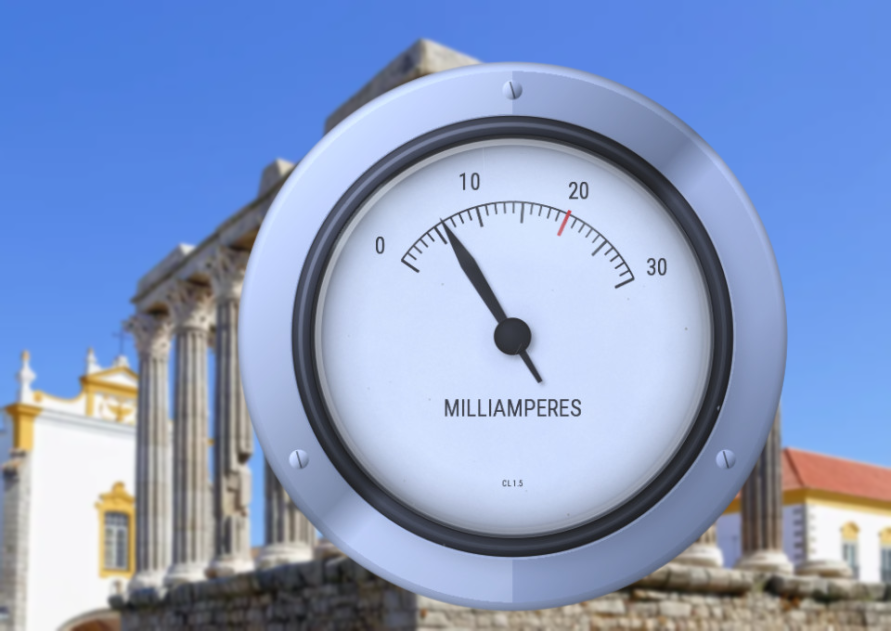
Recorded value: 6 mA
